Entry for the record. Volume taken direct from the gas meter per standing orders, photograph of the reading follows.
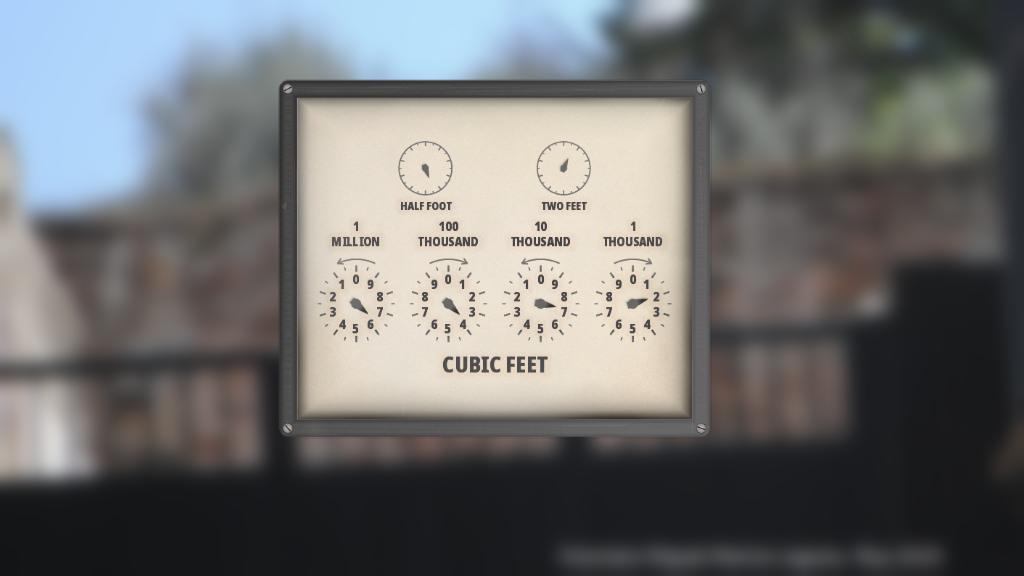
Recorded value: 637200 ft³
